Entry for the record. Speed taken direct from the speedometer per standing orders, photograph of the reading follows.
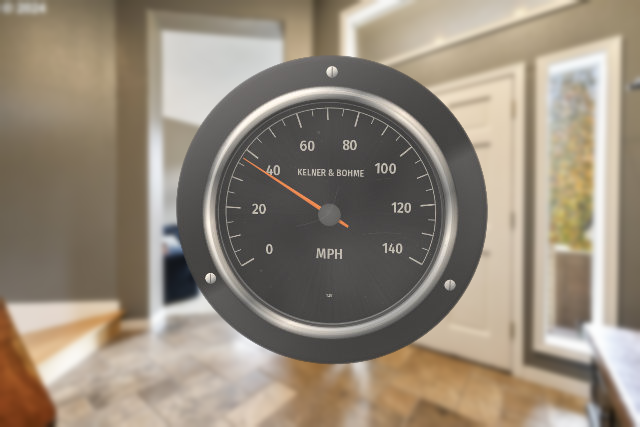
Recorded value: 37.5 mph
